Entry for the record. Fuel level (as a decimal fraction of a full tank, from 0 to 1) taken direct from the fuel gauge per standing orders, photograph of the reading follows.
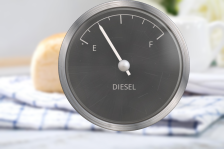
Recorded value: 0.25
